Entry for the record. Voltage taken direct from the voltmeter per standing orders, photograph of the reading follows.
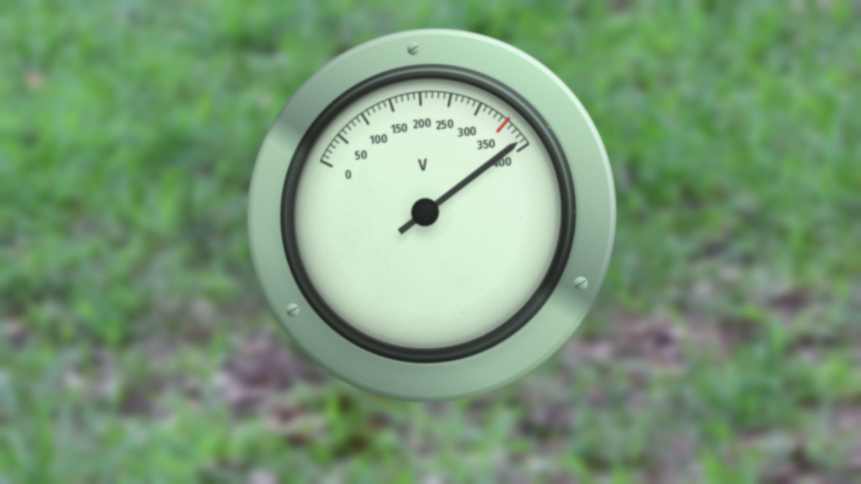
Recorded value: 390 V
